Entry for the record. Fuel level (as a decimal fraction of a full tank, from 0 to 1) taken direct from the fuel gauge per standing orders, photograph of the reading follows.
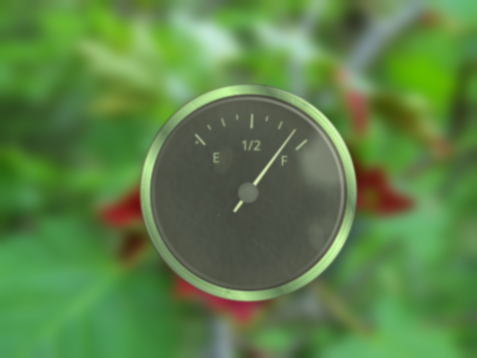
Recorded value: 0.875
